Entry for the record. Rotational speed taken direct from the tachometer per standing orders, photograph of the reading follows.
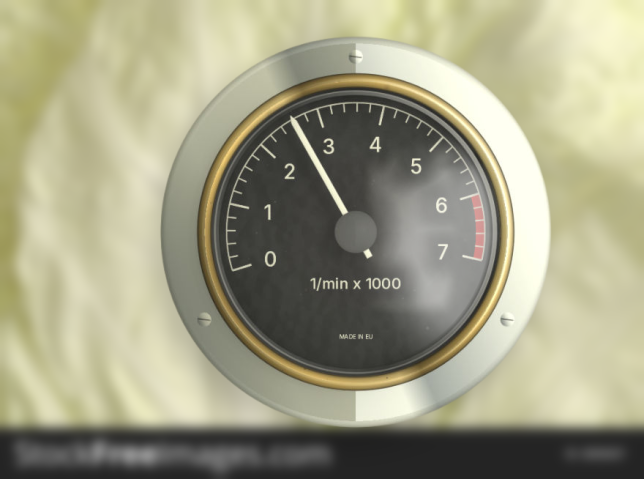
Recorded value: 2600 rpm
